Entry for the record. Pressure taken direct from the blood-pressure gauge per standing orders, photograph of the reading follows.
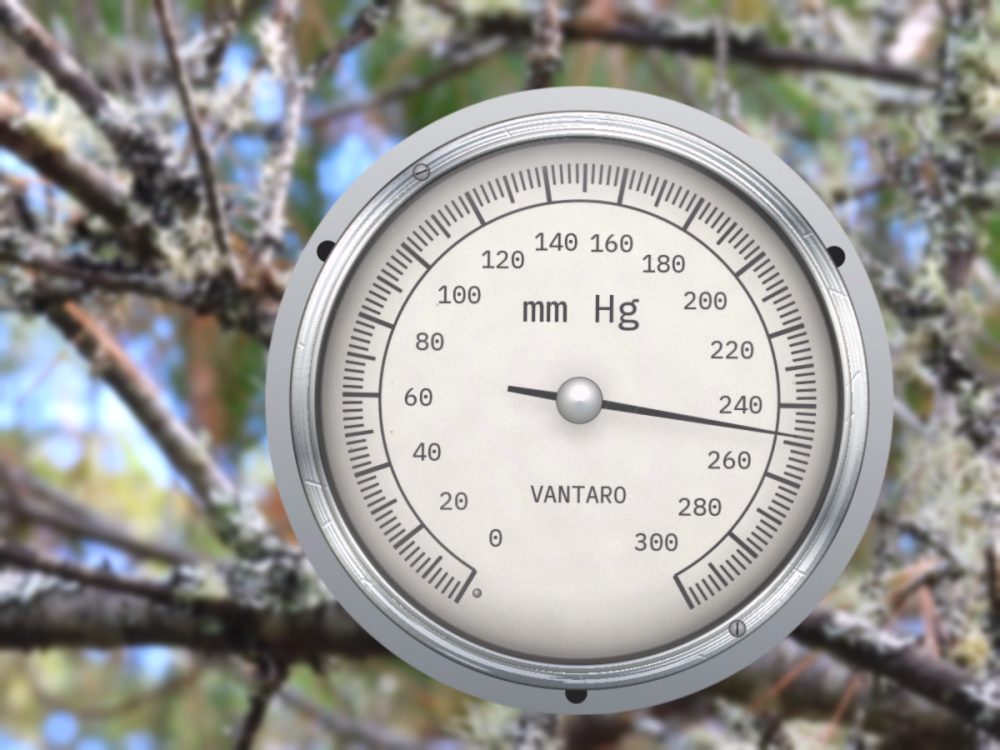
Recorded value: 248 mmHg
